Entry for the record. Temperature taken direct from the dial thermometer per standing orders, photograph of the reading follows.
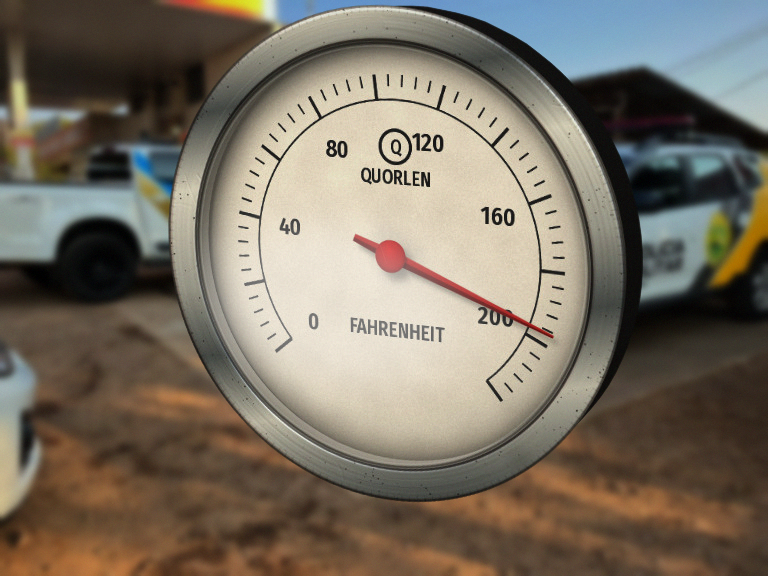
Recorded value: 196 °F
